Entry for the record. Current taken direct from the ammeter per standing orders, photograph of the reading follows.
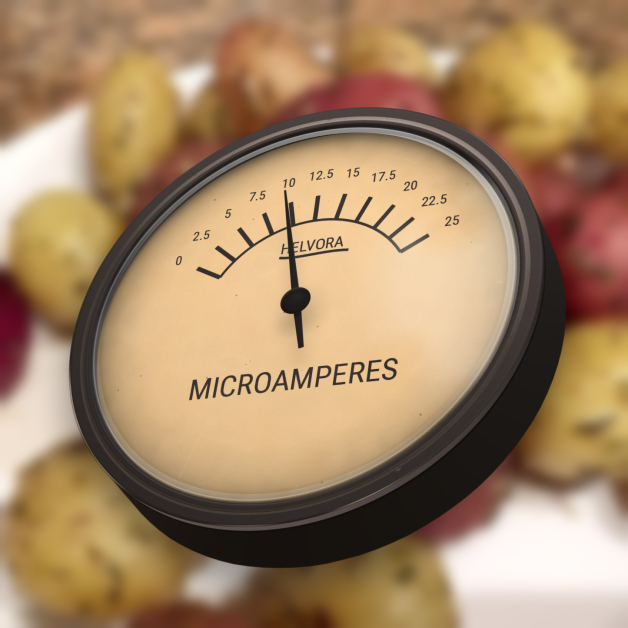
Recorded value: 10 µA
